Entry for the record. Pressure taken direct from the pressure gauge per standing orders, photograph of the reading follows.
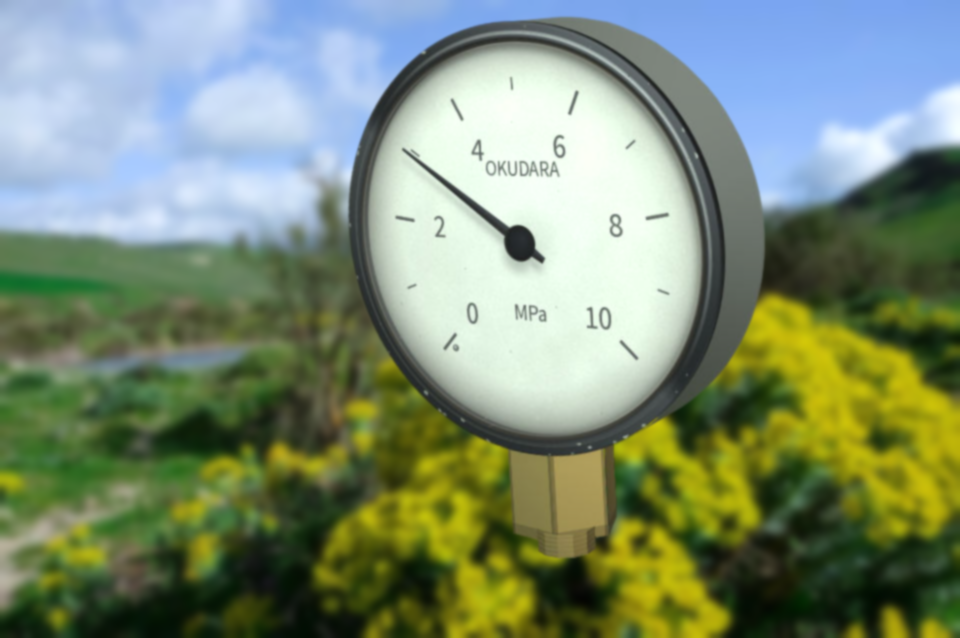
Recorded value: 3 MPa
